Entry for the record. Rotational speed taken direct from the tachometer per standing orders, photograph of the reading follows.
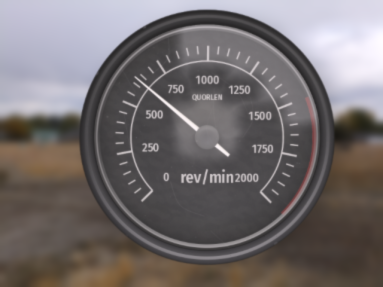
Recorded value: 625 rpm
